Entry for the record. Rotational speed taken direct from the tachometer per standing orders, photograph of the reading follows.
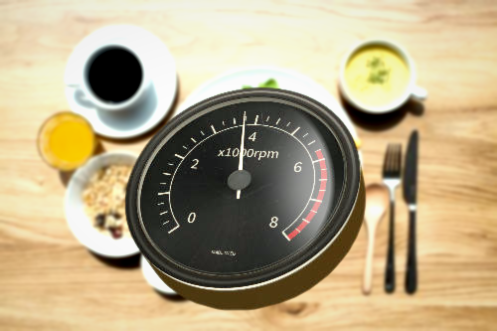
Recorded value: 3750 rpm
